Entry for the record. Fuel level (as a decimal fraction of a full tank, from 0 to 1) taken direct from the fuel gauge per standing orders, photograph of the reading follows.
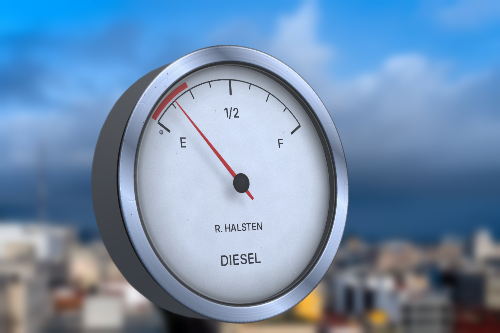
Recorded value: 0.125
